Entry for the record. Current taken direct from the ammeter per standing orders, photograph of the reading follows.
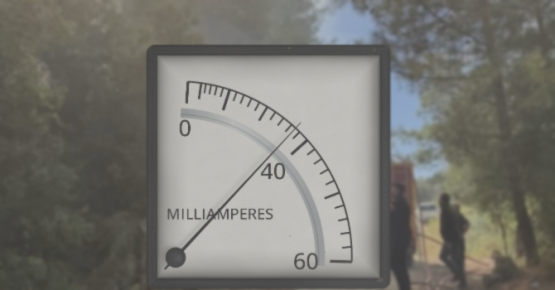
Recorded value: 37 mA
